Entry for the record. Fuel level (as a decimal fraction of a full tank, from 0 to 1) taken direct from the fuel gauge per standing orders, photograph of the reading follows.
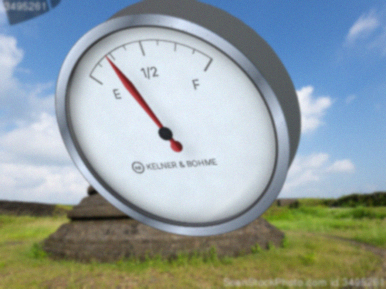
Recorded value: 0.25
